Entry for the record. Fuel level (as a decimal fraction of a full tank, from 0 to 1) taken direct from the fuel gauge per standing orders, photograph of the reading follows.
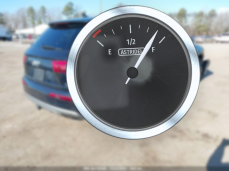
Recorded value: 0.875
